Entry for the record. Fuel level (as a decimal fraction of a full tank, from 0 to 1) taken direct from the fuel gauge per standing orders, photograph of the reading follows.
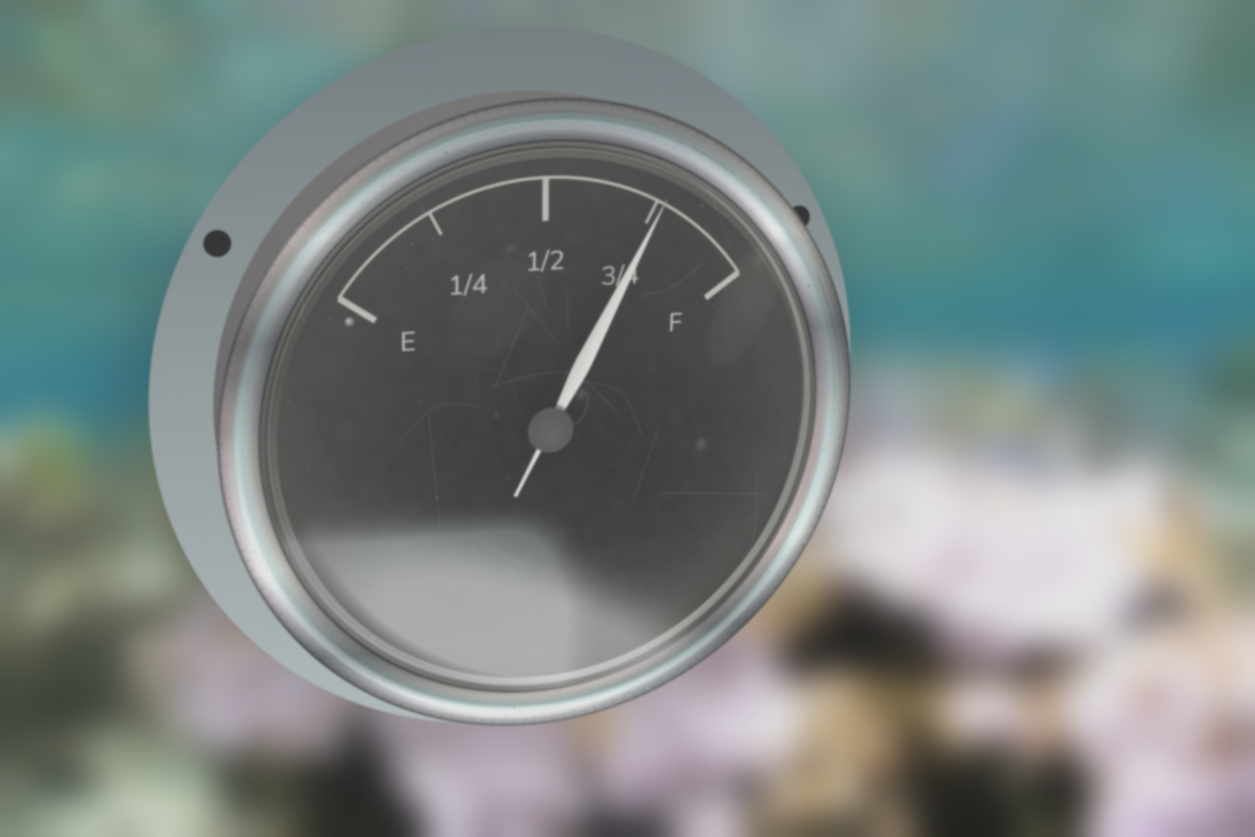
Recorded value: 0.75
